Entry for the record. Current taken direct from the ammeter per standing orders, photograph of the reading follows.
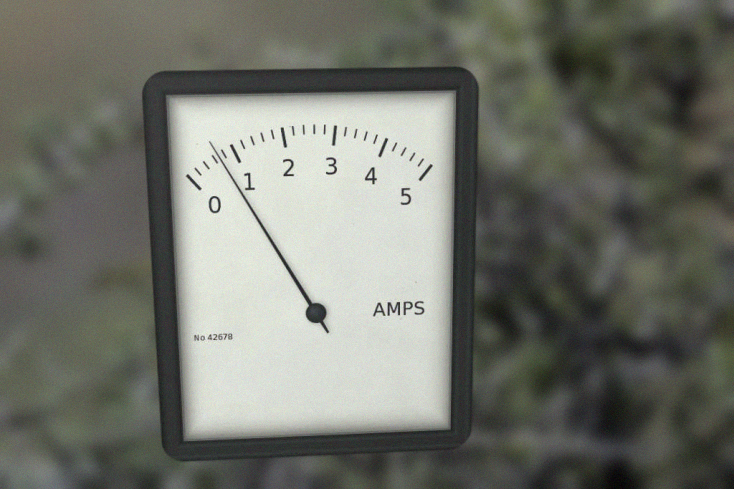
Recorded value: 0.7 A
